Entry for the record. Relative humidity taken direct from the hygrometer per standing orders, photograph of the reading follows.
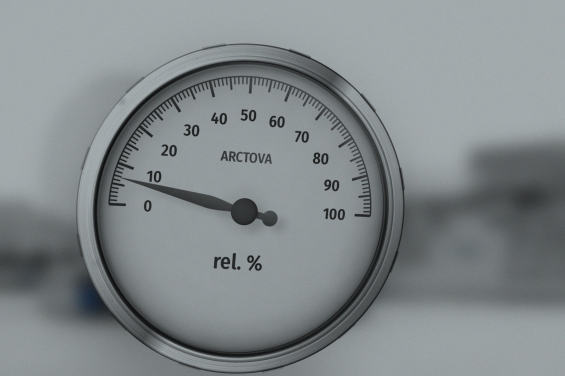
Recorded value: 7 %
